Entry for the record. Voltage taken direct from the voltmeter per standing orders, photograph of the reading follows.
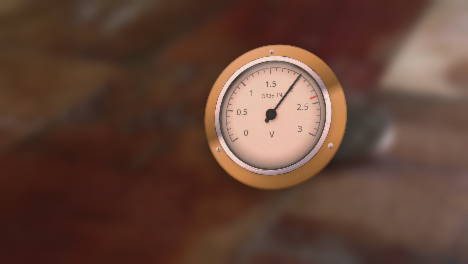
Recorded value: 2 V
